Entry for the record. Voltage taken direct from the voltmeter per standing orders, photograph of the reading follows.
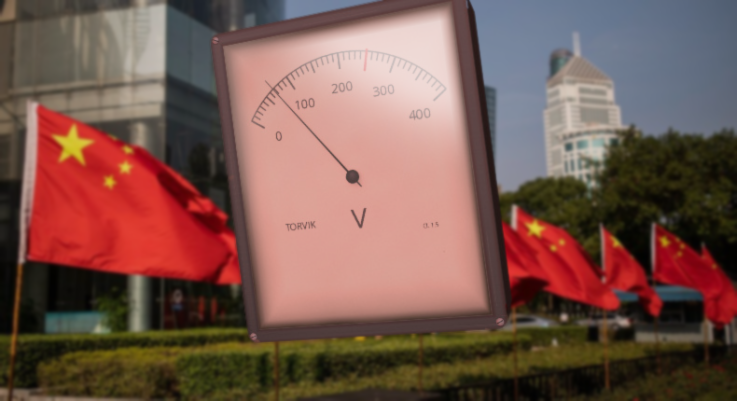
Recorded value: 70 V
